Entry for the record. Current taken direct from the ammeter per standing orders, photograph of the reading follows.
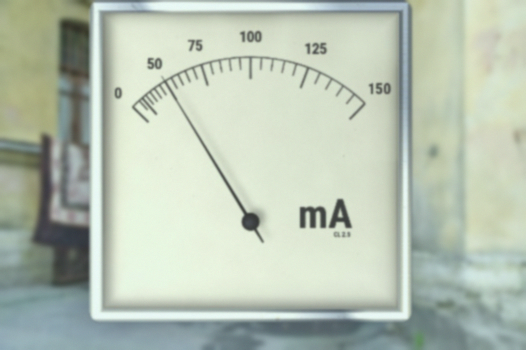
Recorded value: 50 mA
